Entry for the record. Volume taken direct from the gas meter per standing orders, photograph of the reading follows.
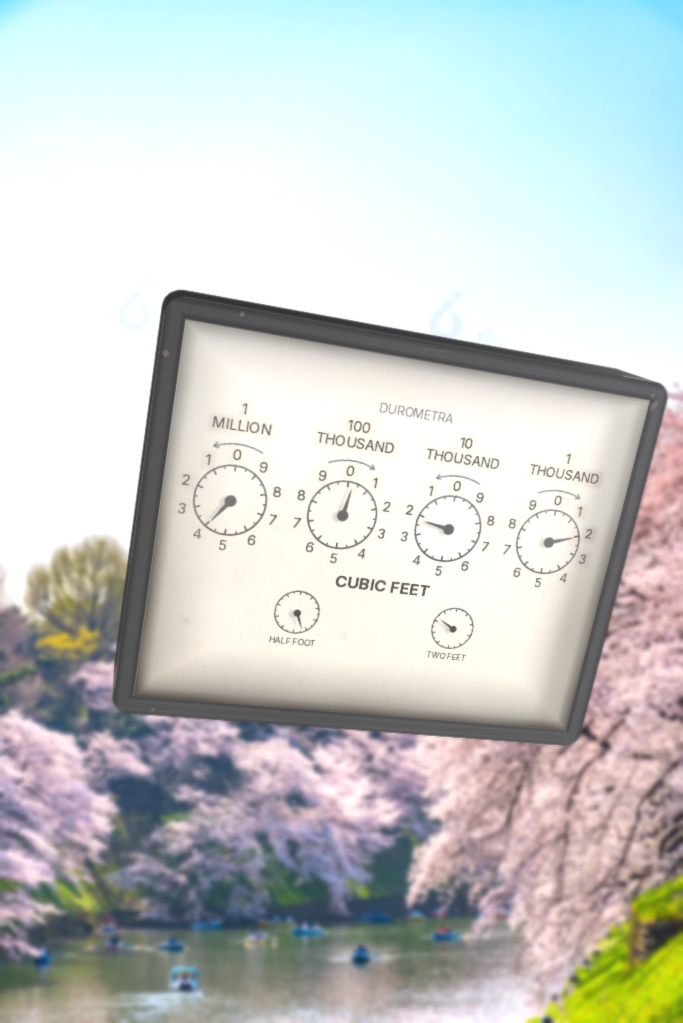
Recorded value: 402200 ft³
